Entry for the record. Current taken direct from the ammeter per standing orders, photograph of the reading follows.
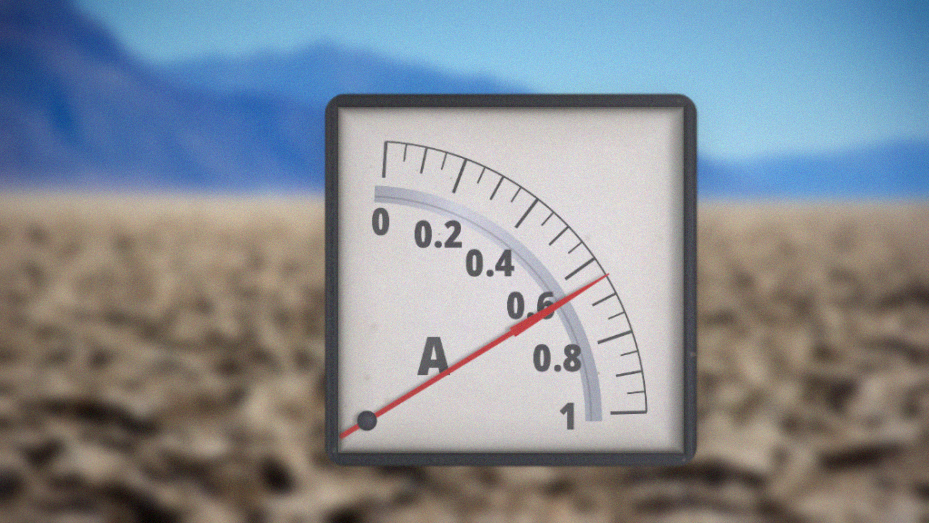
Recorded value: 0.65 A
